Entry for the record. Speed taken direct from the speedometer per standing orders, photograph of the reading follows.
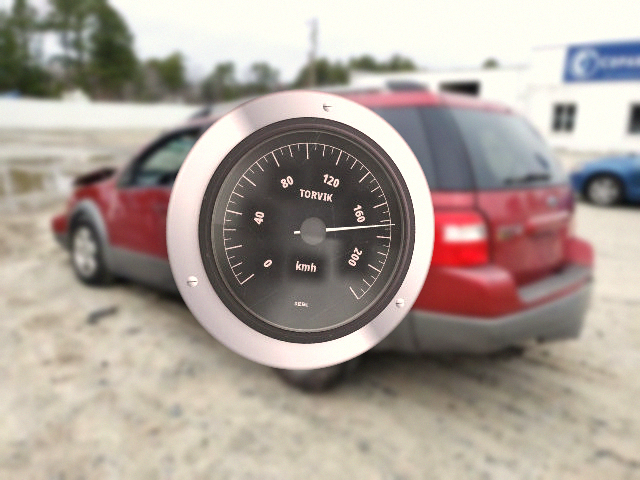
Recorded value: 172.5 km/h
